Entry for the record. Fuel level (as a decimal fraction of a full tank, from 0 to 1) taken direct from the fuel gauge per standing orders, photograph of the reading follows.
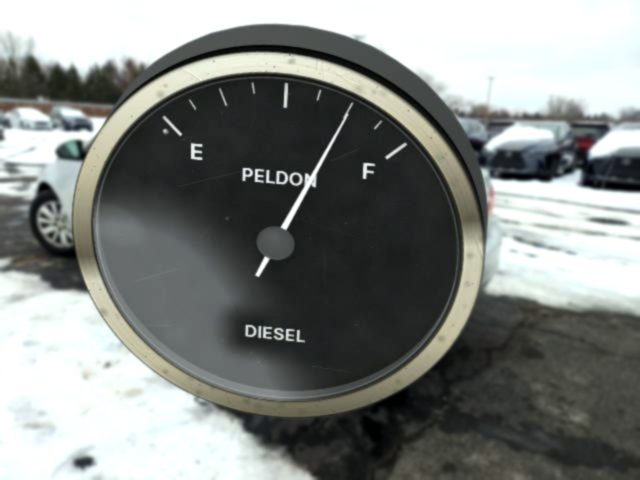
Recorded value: 0.75
